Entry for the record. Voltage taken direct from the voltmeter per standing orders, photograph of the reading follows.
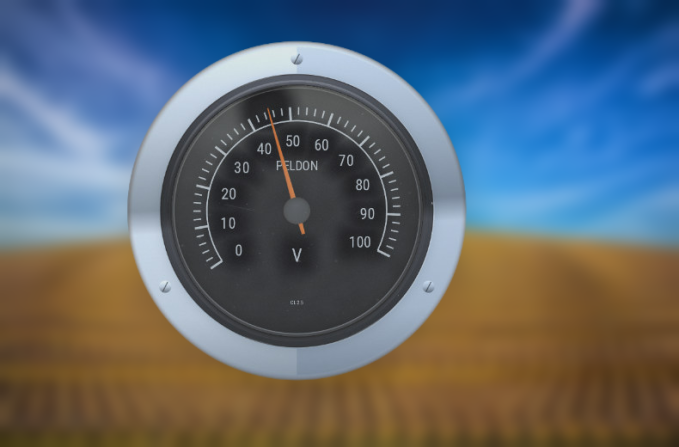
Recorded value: 45 V
